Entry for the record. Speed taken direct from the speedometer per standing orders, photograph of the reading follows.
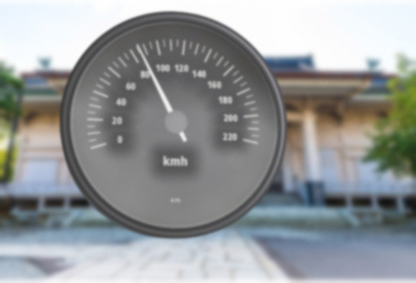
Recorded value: 85 km/h
